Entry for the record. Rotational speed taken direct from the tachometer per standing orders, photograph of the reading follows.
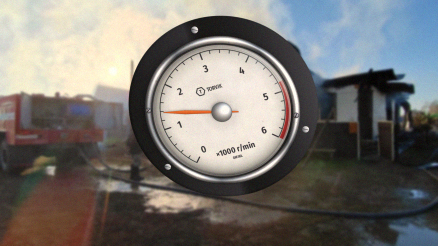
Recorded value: 1400 rpm
